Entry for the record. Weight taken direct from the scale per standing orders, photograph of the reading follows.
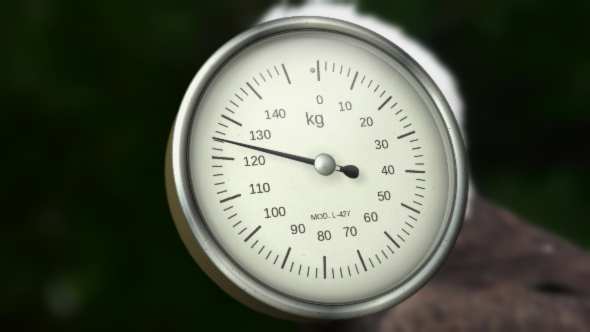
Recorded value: 124 kg
